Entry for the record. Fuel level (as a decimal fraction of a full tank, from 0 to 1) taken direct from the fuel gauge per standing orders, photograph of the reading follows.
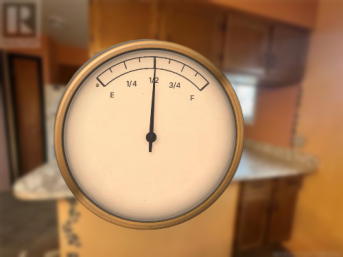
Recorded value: 0.5
